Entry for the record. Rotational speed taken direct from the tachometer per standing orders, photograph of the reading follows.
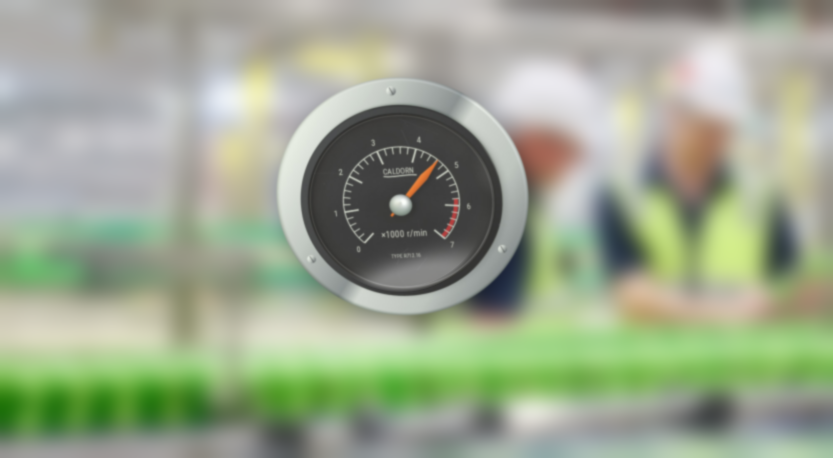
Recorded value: 4600 rpm
